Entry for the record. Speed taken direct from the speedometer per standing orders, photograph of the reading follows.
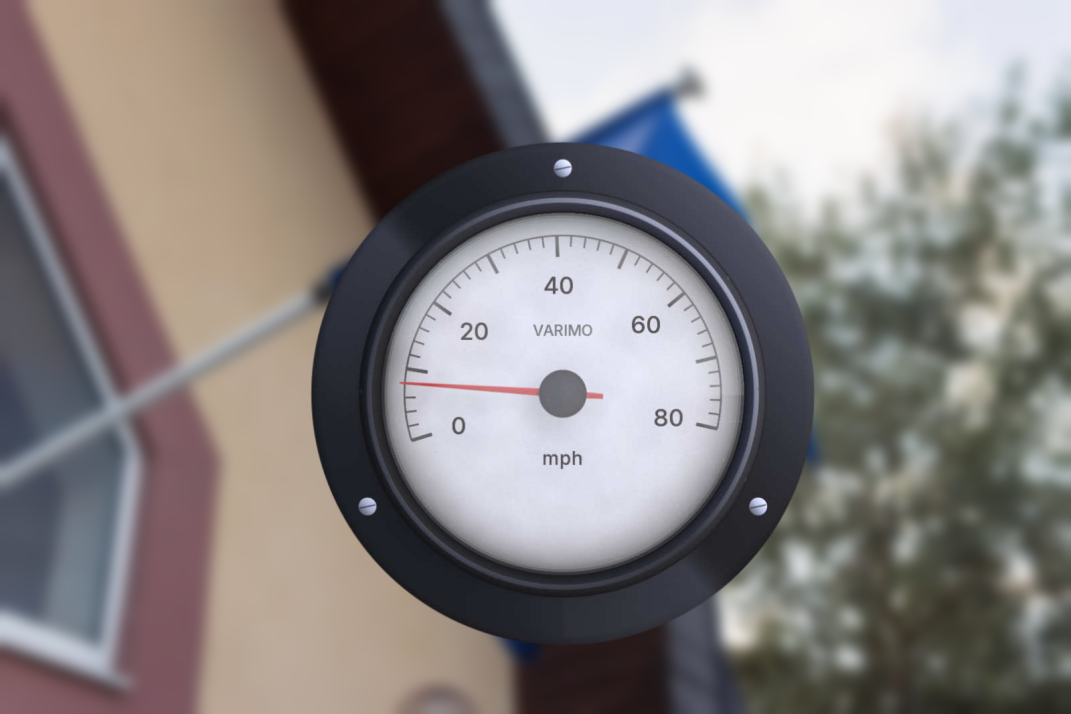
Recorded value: 8 mph
